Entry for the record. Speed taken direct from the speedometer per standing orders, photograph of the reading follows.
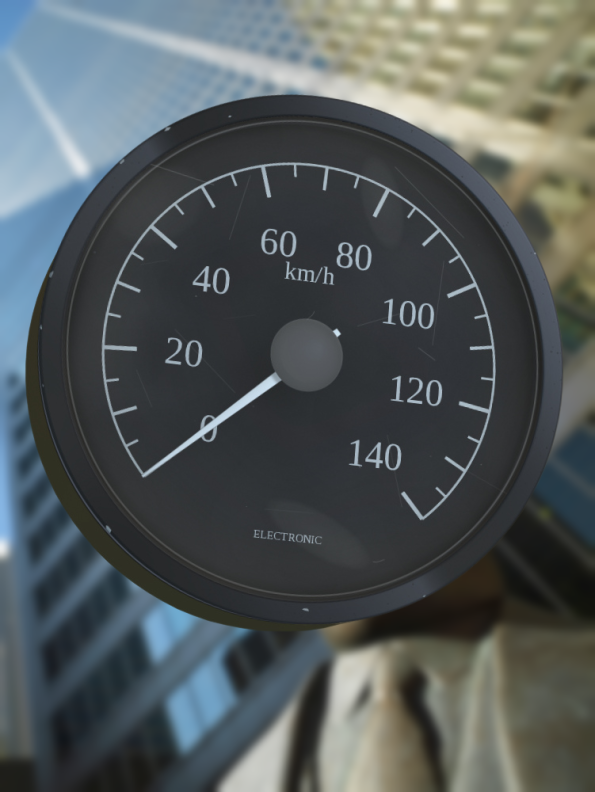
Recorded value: 0 km/h
